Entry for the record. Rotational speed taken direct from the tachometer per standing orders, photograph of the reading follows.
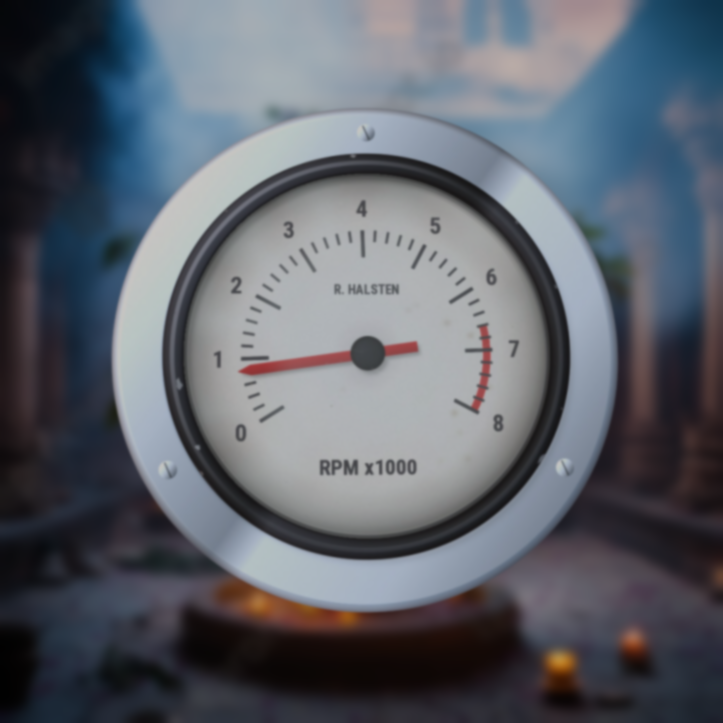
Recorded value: 800 rpm
